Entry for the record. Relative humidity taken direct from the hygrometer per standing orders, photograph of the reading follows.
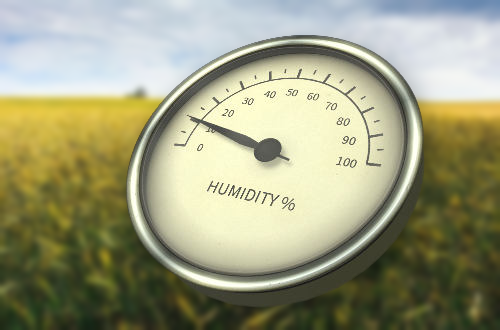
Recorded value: 10 %
